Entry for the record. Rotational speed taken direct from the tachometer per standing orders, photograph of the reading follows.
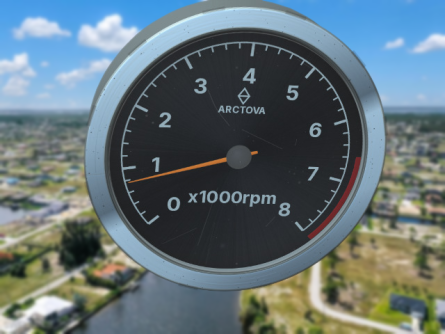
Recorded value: 800 rpm
